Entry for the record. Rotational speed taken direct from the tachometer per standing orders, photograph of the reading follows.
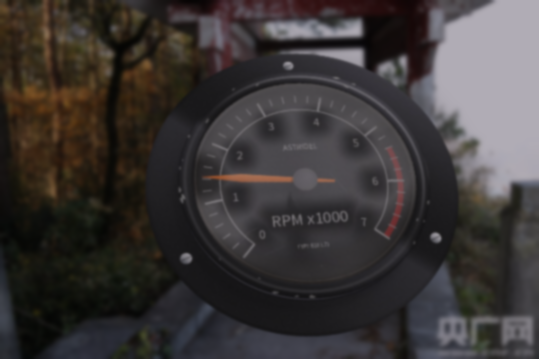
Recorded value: 1400 rpm
